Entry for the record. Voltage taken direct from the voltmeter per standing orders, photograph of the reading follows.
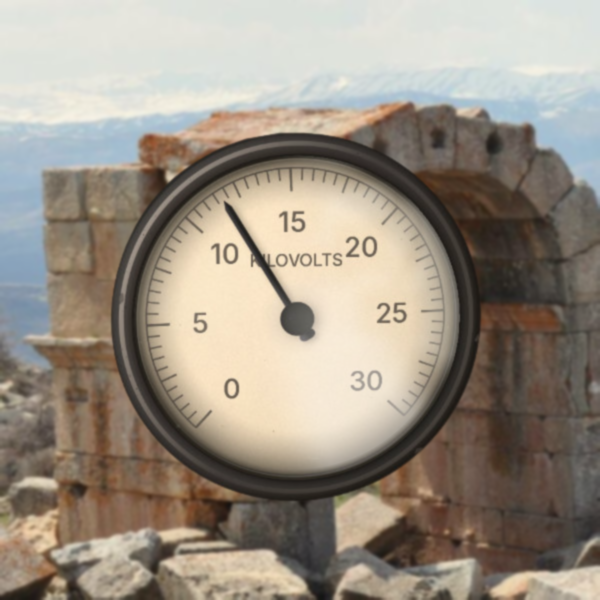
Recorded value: 11.75 kV
